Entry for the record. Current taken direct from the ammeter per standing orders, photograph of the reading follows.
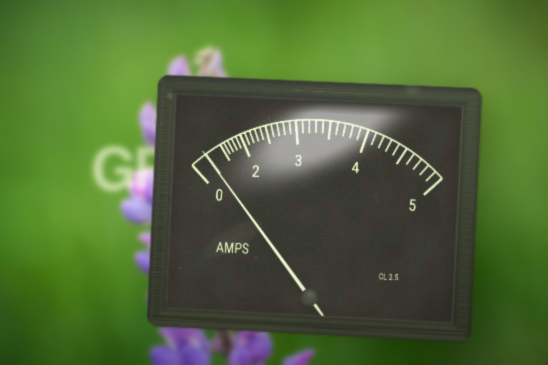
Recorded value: 1 A
